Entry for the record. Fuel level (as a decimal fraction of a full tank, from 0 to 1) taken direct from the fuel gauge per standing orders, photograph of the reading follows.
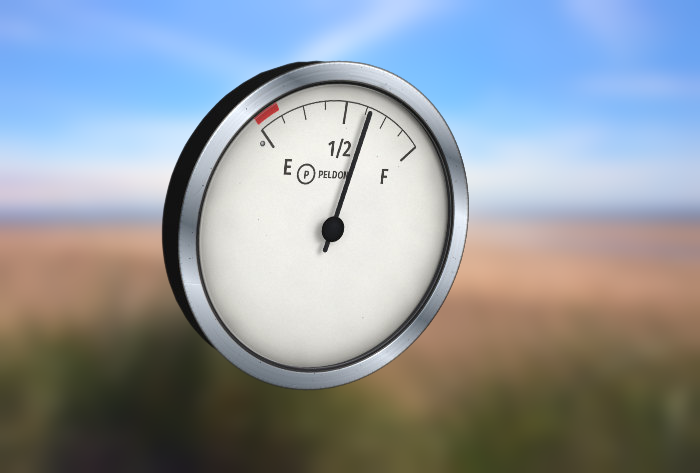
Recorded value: 0.625
